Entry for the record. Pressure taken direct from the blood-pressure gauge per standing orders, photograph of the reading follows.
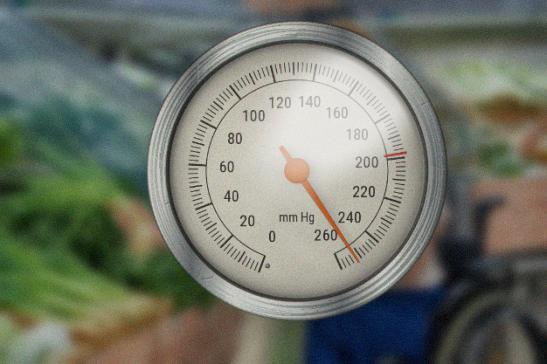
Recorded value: 252 mmHg
